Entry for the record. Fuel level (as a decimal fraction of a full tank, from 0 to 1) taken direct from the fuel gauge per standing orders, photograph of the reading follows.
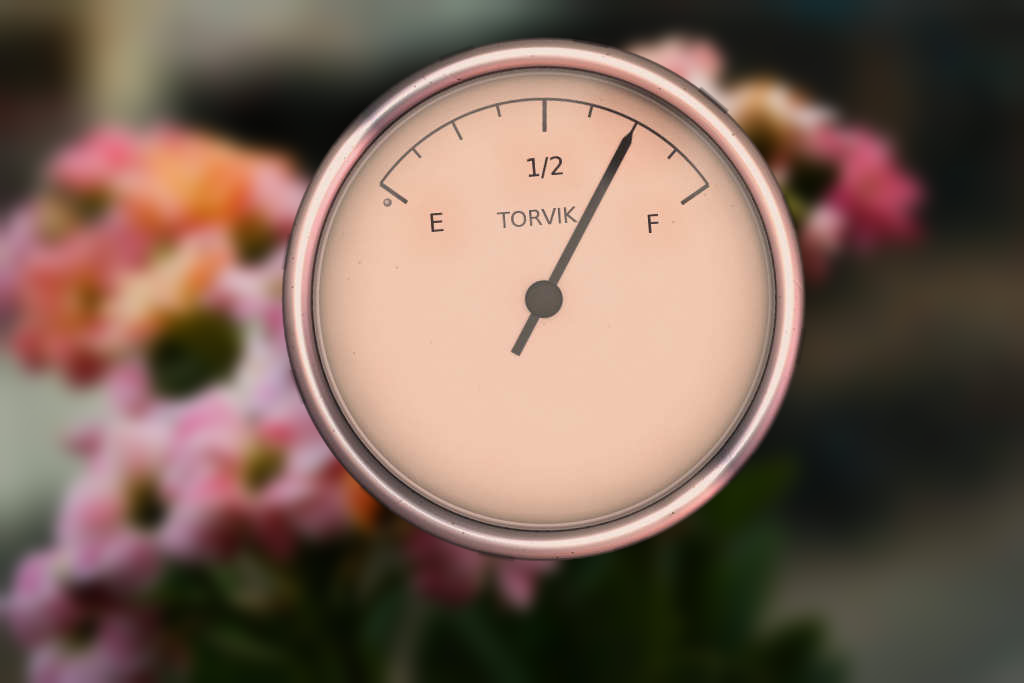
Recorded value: 0.75
